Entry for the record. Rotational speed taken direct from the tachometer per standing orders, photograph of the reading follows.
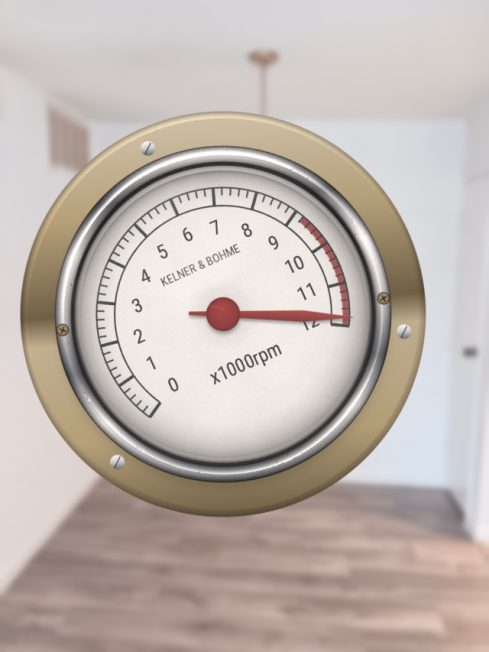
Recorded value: 11800 rpm
